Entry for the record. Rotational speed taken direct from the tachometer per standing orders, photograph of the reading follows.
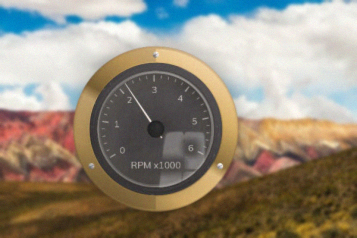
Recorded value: 2200 rpm
